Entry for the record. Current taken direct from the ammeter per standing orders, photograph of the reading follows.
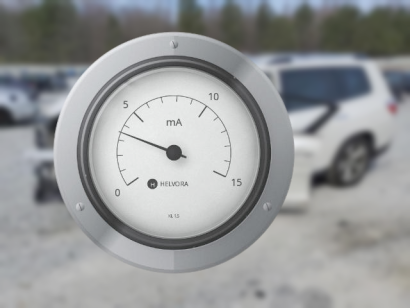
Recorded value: 3.5 mA
